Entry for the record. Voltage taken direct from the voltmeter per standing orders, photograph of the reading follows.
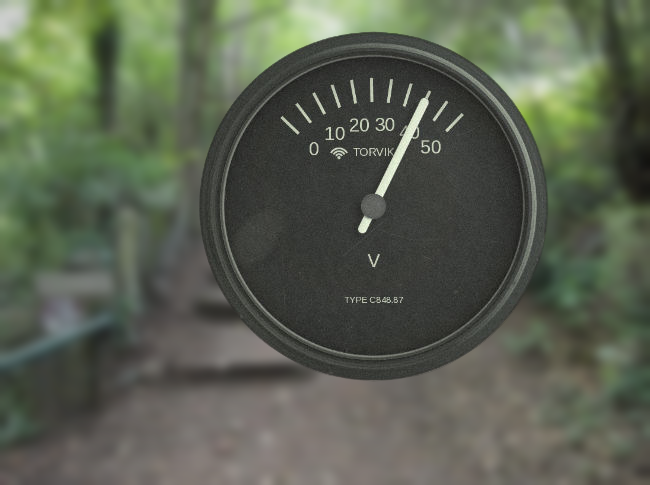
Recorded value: 40 V
